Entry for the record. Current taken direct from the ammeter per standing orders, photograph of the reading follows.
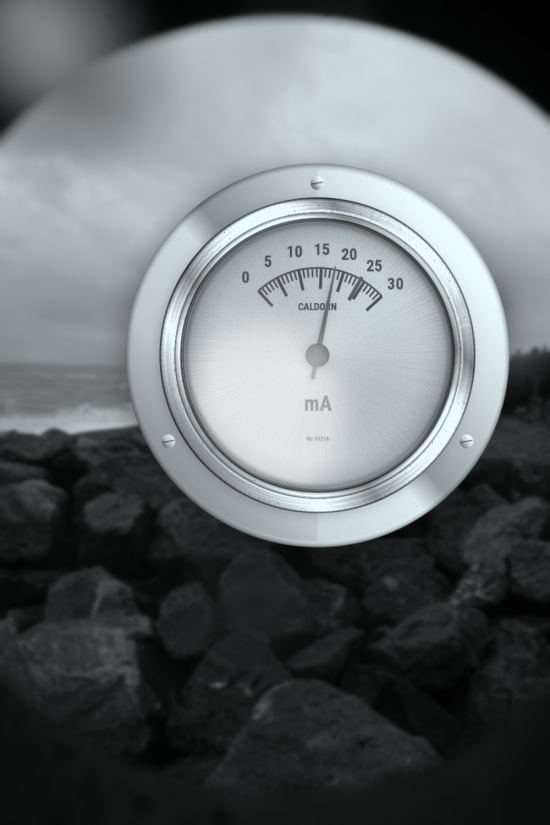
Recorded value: 18 mA
